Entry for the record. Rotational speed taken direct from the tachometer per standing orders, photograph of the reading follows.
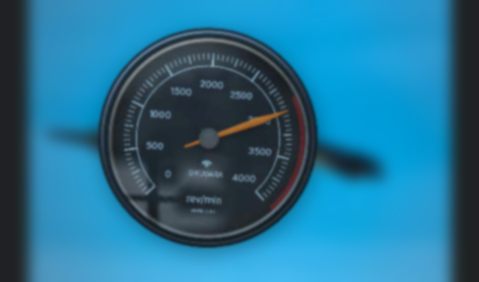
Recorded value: 3000 rpm
